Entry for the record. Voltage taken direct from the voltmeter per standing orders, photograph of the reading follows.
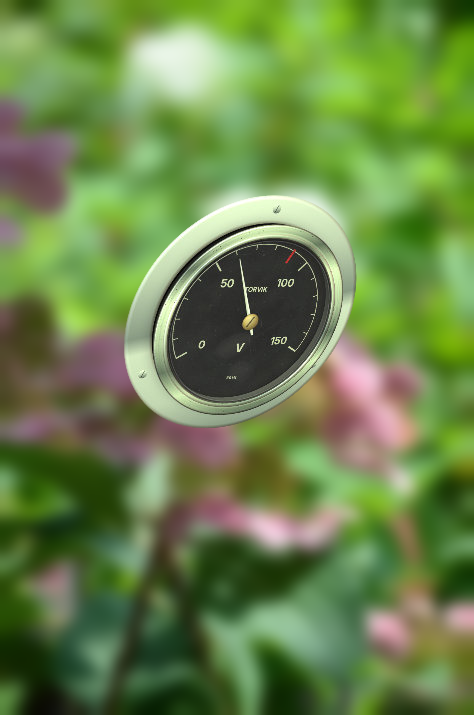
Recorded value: 60 V
